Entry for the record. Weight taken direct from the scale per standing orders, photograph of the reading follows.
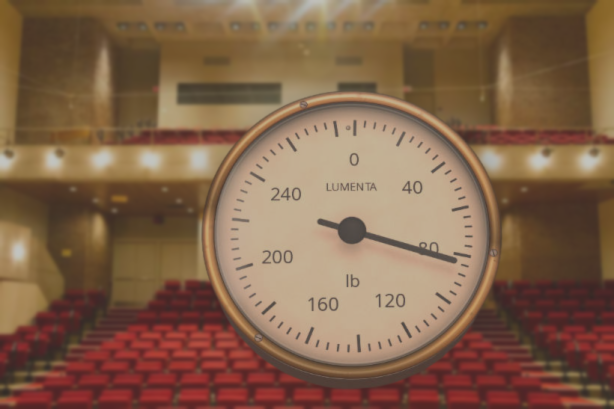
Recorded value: 84 lb
